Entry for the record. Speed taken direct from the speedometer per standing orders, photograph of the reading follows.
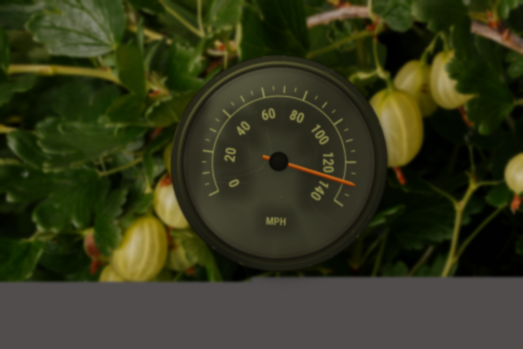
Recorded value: 130 mph
